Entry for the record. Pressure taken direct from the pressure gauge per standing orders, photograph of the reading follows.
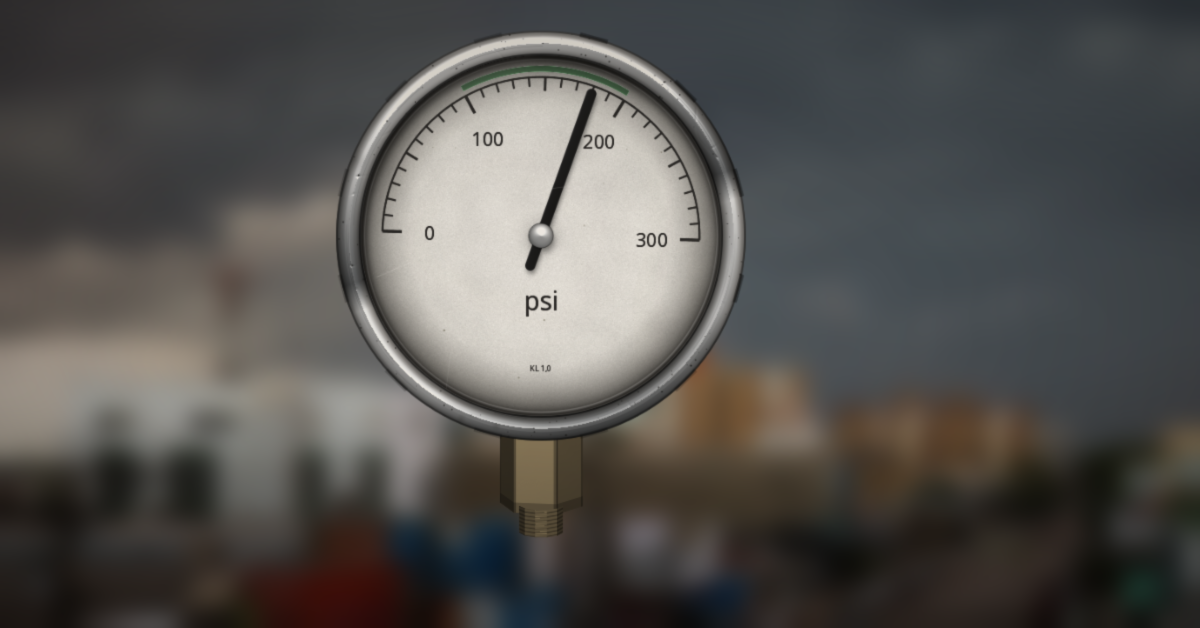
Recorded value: 180 psi
